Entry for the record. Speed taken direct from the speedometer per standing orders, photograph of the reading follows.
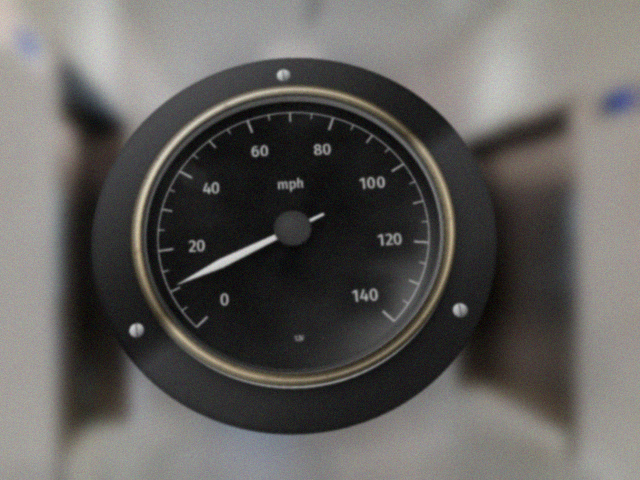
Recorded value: 10 mph
